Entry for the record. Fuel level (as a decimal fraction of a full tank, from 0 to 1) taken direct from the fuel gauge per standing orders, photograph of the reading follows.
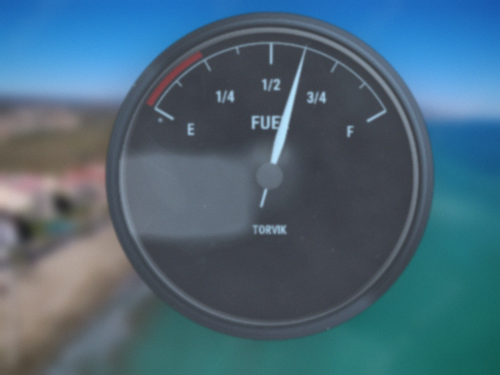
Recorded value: 0.625
